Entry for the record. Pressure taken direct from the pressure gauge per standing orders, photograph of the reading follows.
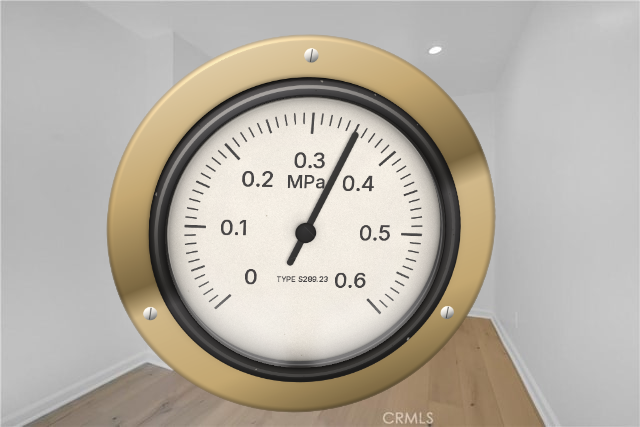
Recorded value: 0.35 MPa
